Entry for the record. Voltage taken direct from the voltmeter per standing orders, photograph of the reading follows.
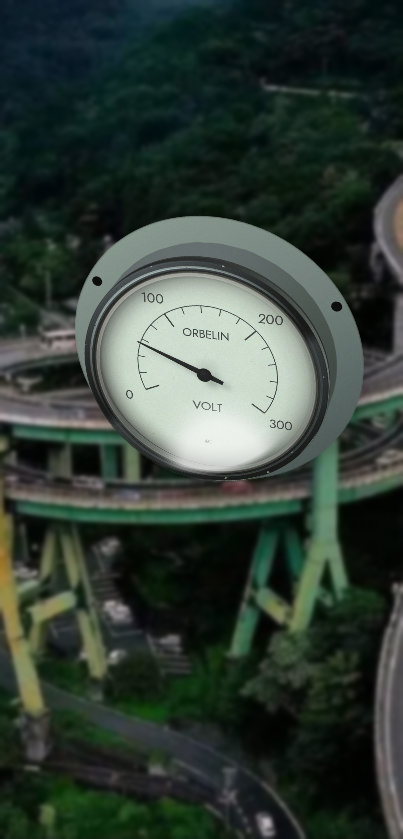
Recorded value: 60 V
